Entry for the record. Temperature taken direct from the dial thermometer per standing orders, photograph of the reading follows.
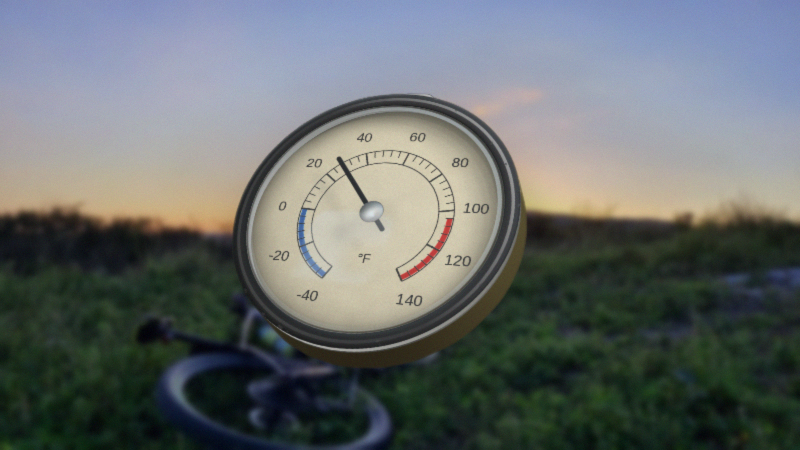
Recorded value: 28 °F
